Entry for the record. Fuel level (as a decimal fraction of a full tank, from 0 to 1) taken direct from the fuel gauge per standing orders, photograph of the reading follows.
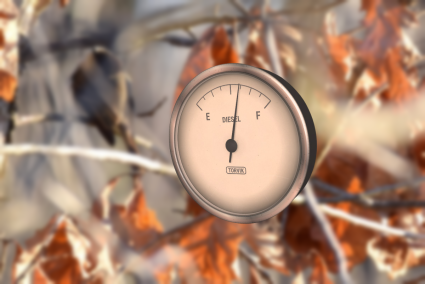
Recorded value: 0.625
